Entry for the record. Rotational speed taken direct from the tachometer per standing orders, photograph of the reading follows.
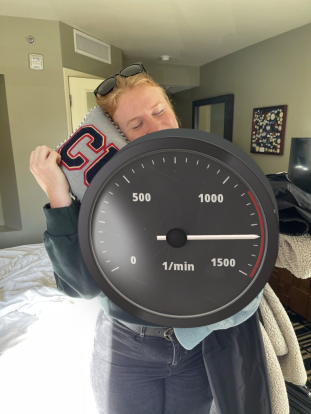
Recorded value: 1300 rpm
